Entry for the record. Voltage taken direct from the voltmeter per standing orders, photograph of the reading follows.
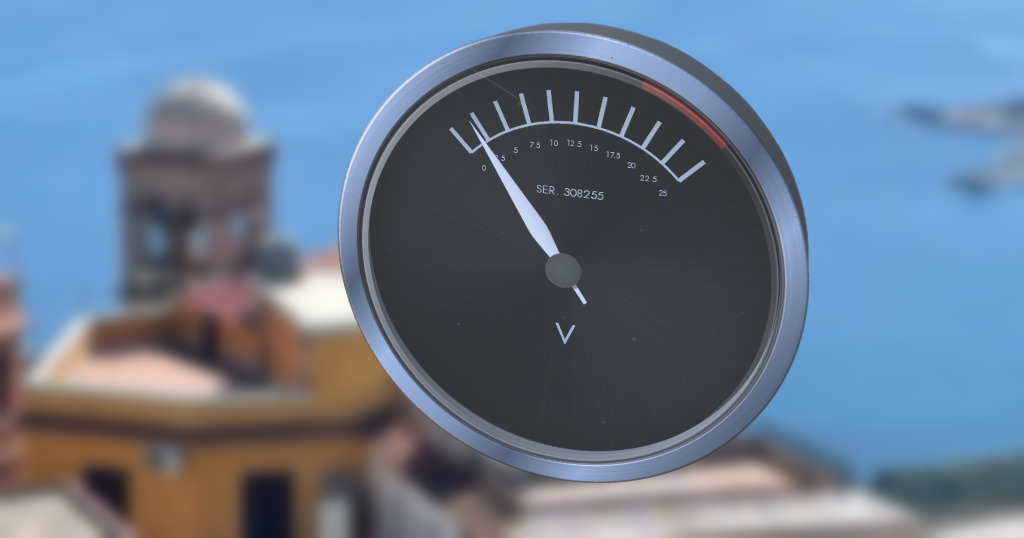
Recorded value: 2.5 V
